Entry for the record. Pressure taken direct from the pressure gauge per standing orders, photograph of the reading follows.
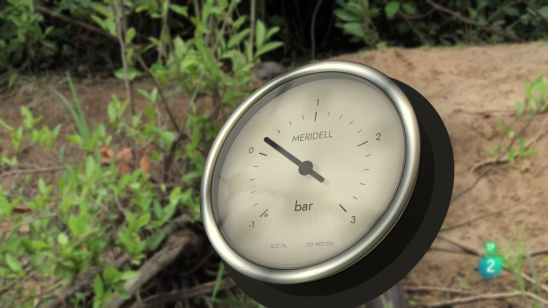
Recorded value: 0.2 bar
